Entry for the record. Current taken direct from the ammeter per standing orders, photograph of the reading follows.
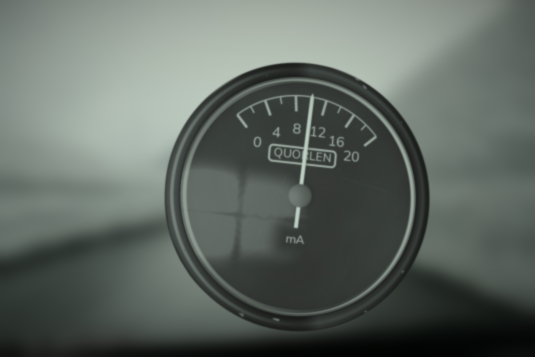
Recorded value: 10 mA
